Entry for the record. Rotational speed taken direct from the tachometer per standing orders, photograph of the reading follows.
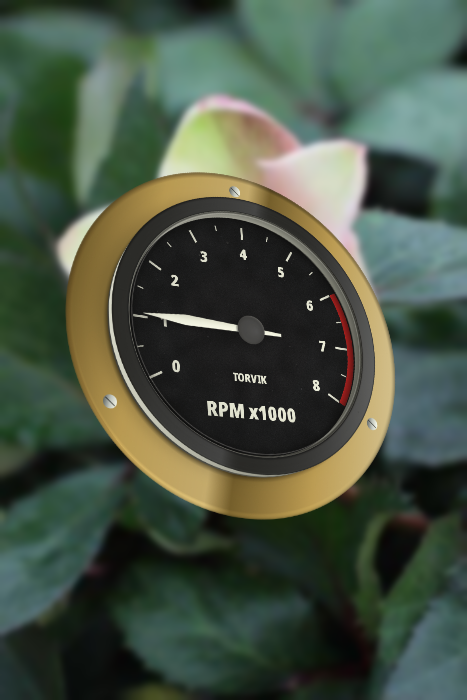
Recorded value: 1000 rpm
